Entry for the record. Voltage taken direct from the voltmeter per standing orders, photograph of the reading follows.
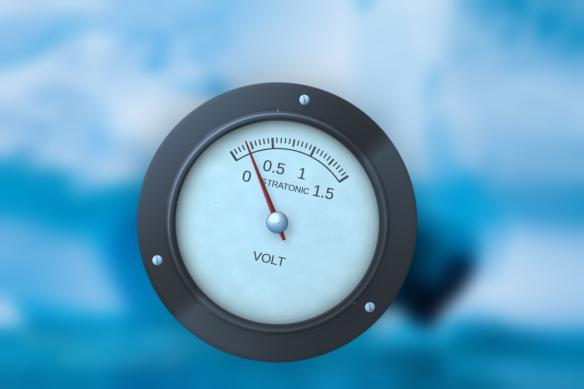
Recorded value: 0.2 V
